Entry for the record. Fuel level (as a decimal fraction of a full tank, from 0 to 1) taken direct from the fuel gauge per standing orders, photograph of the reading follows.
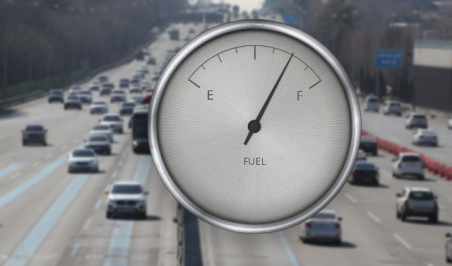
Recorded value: 0.75
